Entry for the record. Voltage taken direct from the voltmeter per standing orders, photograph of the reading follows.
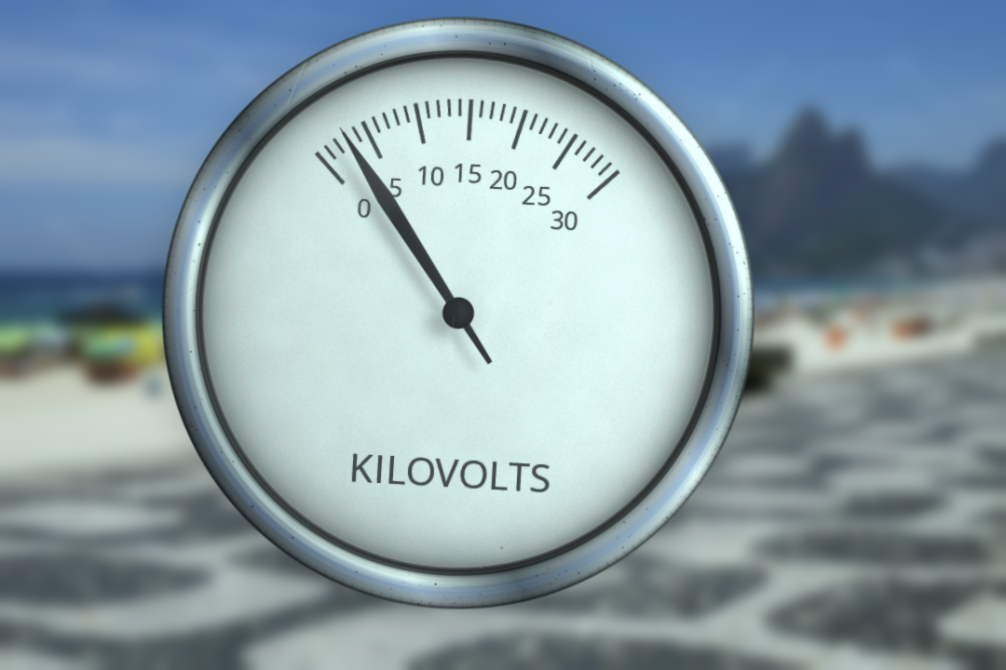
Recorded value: 3 kV
